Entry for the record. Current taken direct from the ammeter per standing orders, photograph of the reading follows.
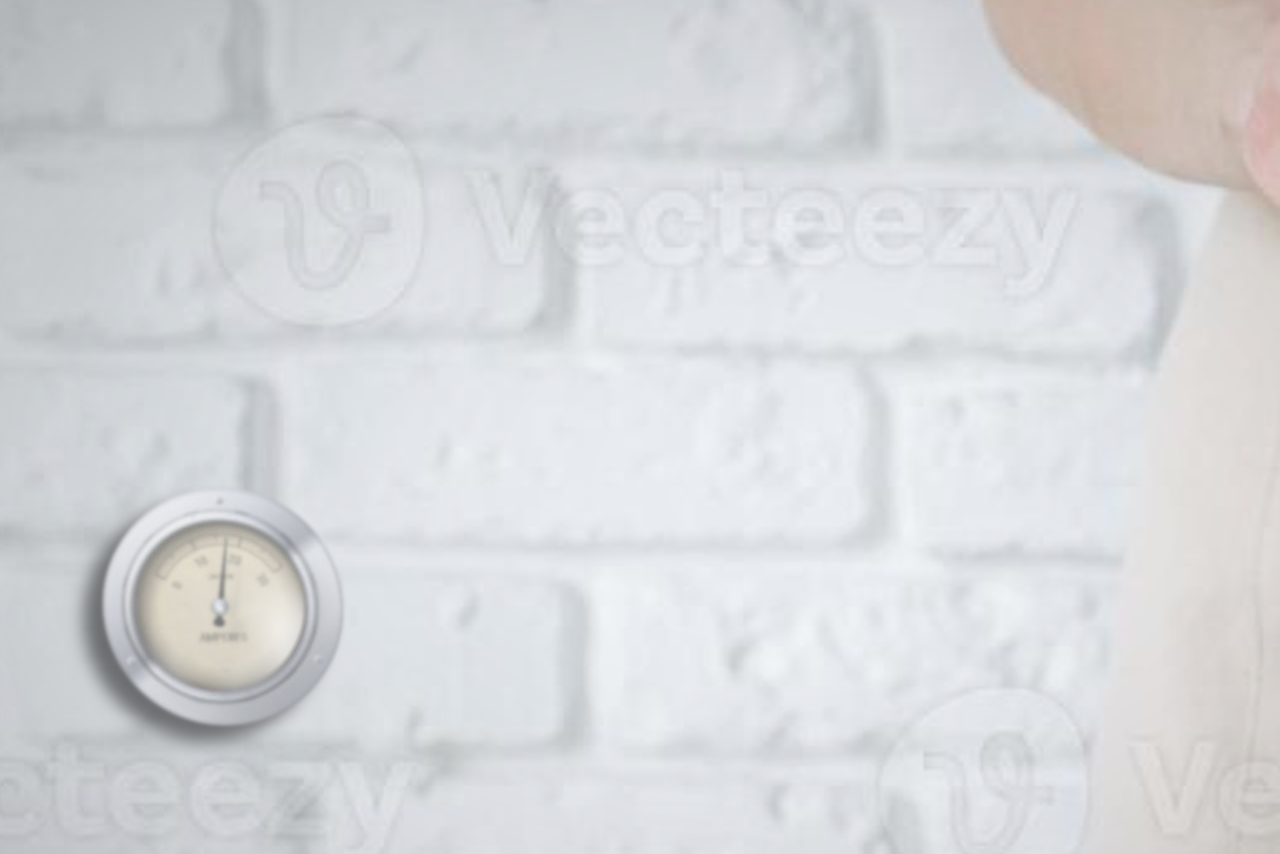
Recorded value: 17.5 A
